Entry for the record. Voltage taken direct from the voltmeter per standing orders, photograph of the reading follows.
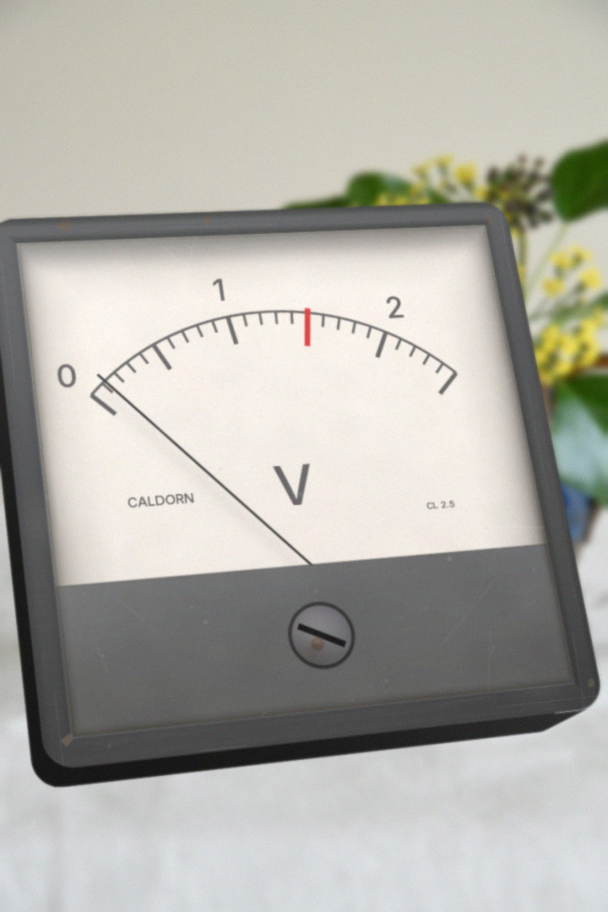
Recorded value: 0.1 V
